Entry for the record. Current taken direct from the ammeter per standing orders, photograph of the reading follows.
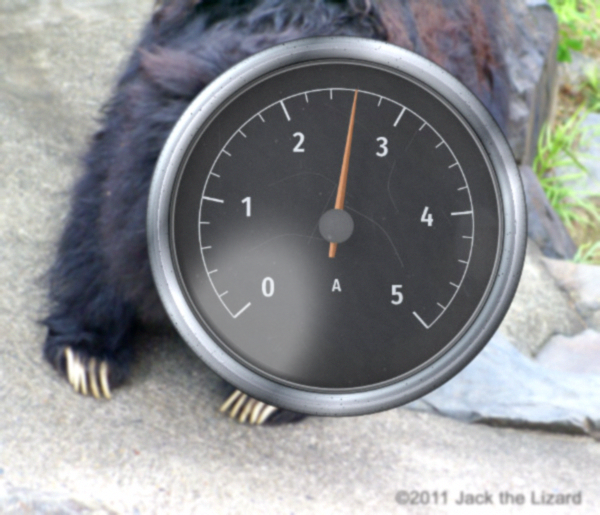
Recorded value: 2.6 A
